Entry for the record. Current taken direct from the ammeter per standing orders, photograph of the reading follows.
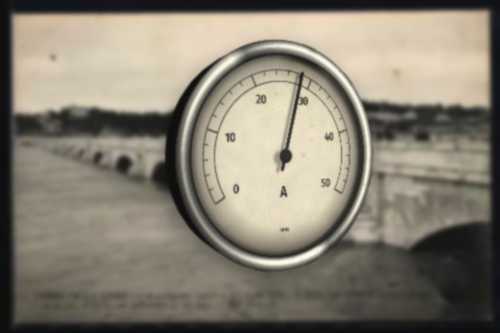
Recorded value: 28 A
